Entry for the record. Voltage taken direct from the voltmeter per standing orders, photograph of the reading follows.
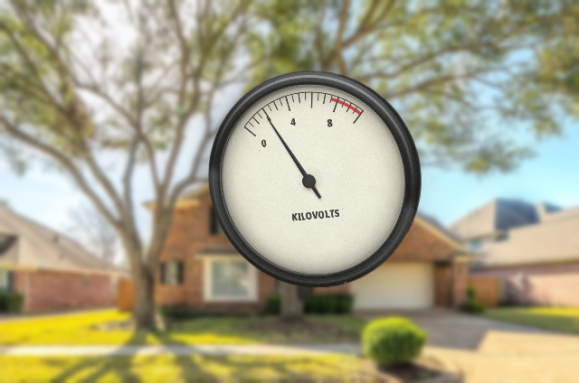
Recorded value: 2 kV
